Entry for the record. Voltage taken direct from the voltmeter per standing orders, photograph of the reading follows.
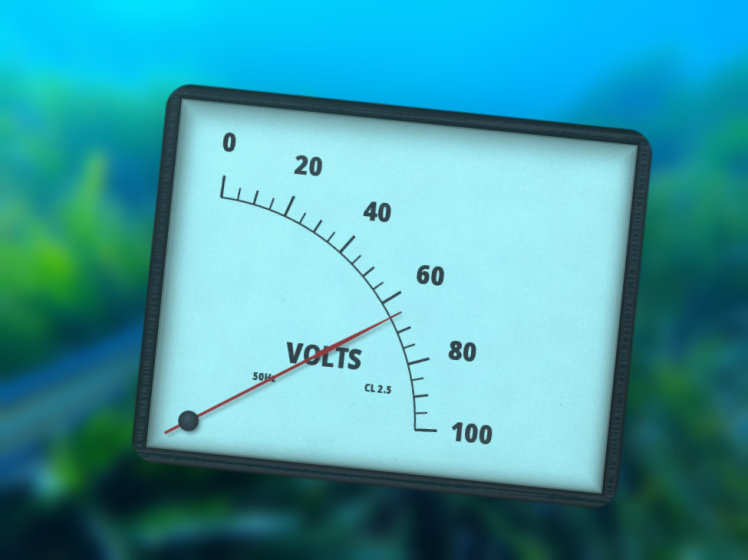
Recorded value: 65 V
